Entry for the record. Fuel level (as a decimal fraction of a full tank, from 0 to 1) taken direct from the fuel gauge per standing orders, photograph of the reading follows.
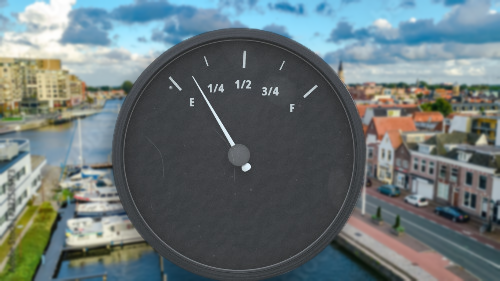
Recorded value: 0.125
